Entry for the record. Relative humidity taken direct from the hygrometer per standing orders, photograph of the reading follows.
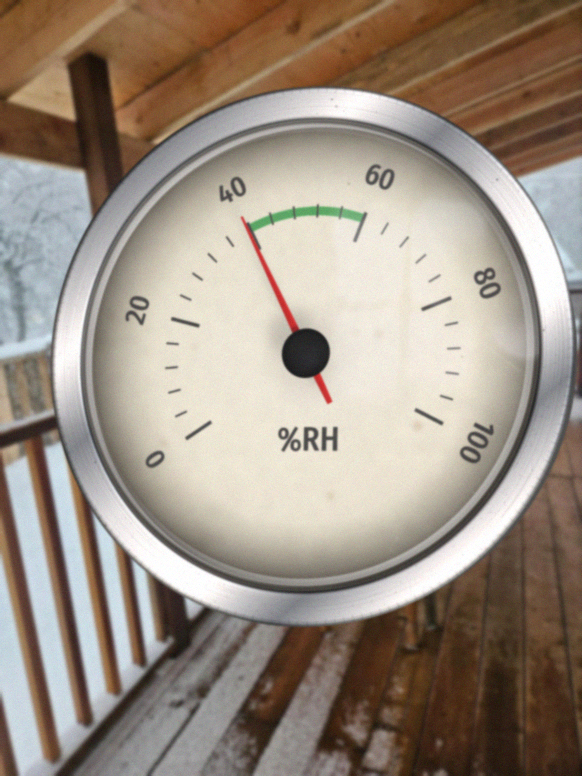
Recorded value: 40 %
